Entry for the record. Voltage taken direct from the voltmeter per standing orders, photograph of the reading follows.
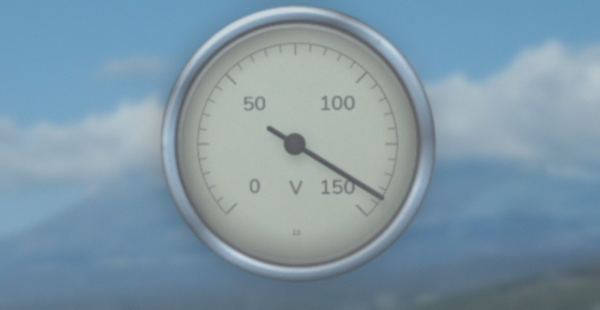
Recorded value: 142.5 V
